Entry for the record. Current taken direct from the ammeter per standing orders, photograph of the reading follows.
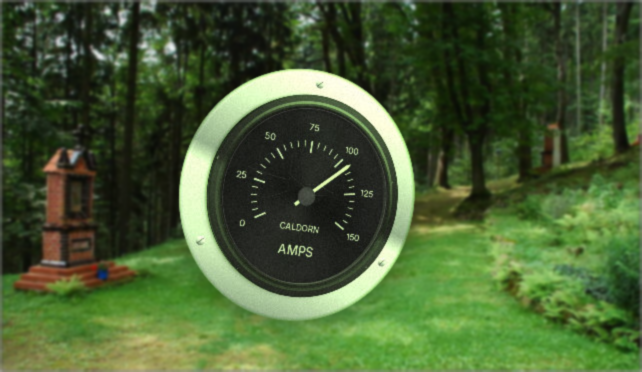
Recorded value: 105 A
